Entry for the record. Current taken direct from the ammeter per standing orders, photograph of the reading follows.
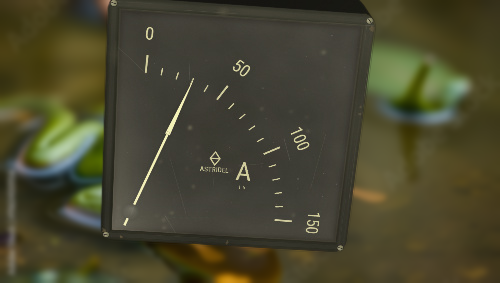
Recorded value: 30 A
